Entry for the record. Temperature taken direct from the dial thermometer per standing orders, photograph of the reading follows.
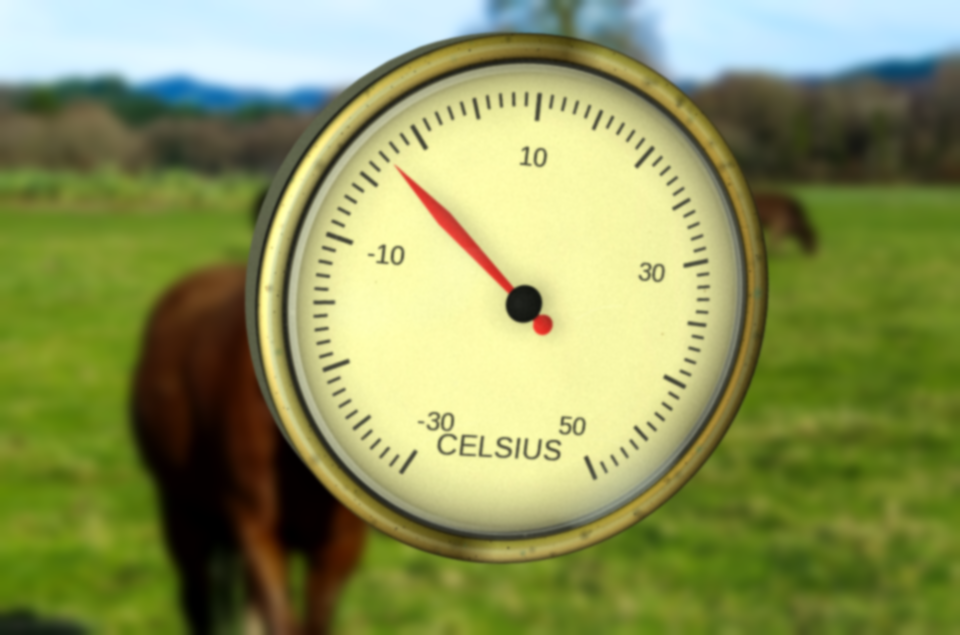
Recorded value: -3 °C
